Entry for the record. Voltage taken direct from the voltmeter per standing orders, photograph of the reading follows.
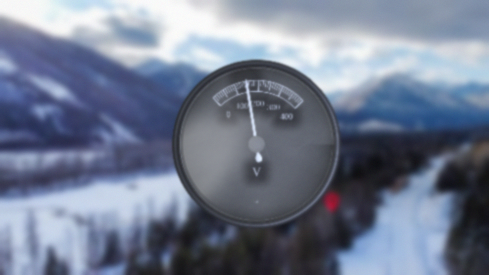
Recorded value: 150 V
